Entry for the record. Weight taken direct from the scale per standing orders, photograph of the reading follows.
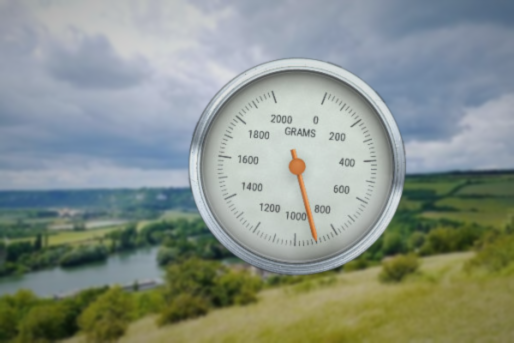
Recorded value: 900 g
